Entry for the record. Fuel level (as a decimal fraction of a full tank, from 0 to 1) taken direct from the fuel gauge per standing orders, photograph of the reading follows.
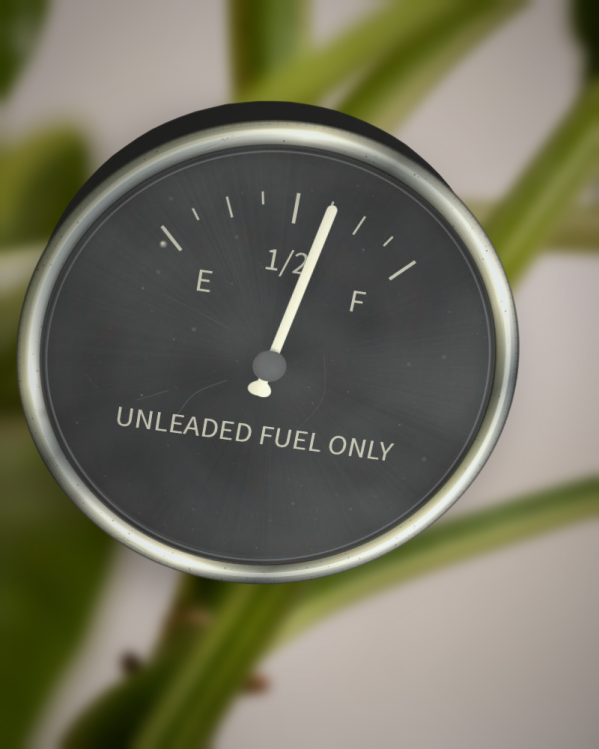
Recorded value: 0.625
